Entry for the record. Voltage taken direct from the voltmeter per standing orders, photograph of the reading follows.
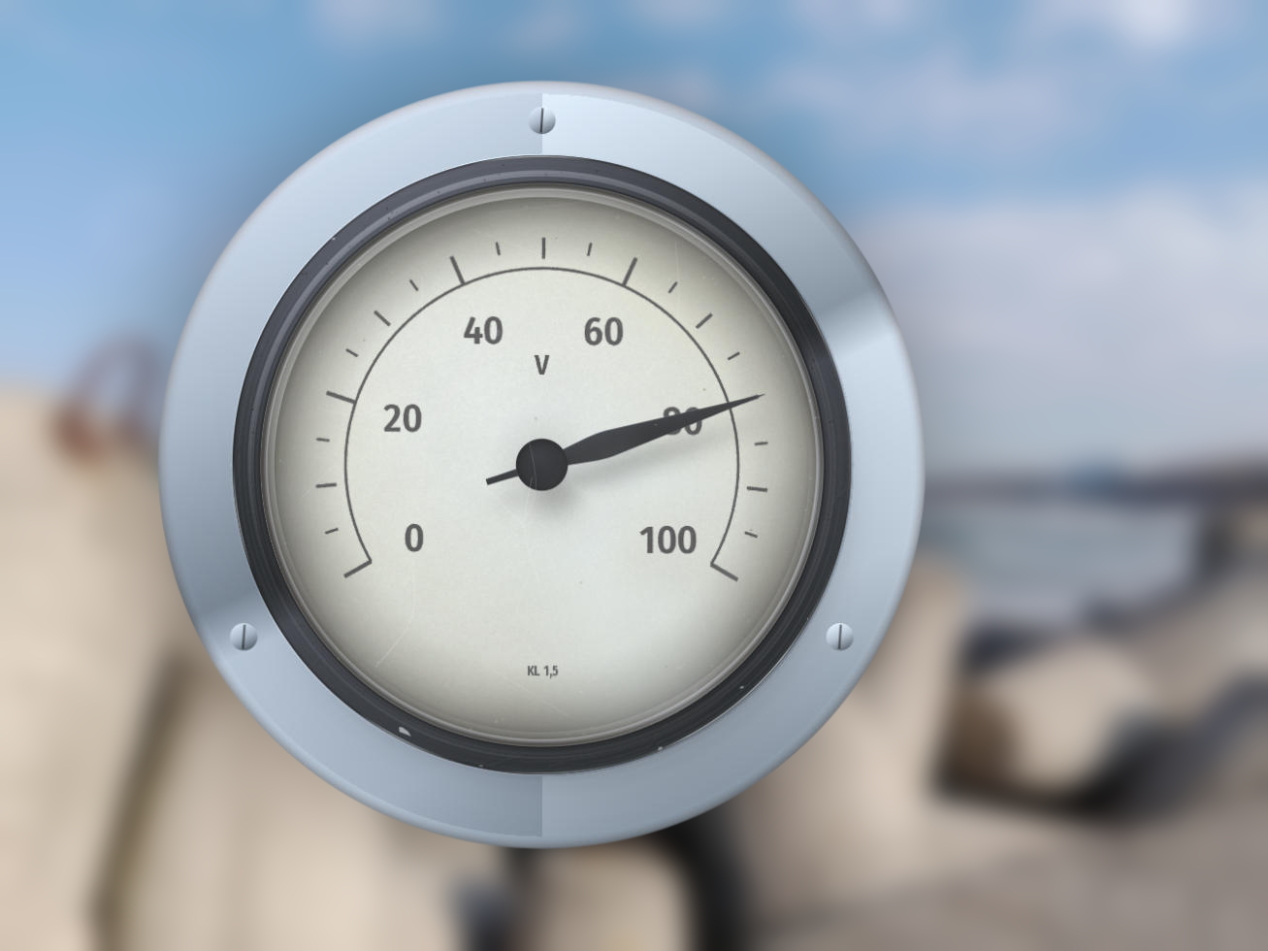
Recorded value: 80 V
